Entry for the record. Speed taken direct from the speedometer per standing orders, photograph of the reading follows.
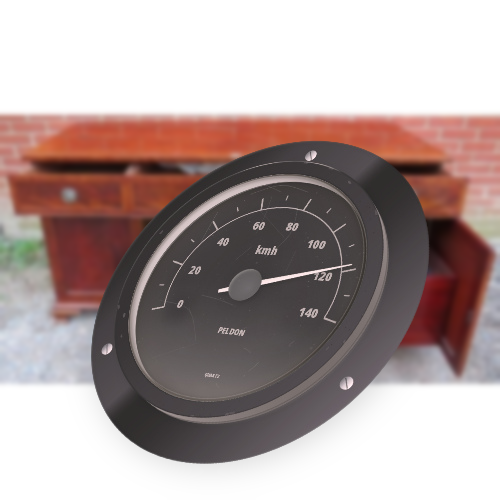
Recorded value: 120 km/h
